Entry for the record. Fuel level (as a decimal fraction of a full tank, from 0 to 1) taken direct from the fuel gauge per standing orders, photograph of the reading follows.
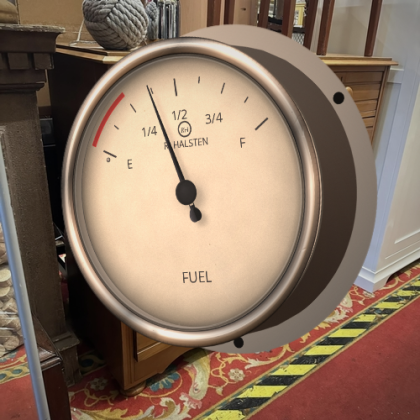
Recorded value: 0.375
